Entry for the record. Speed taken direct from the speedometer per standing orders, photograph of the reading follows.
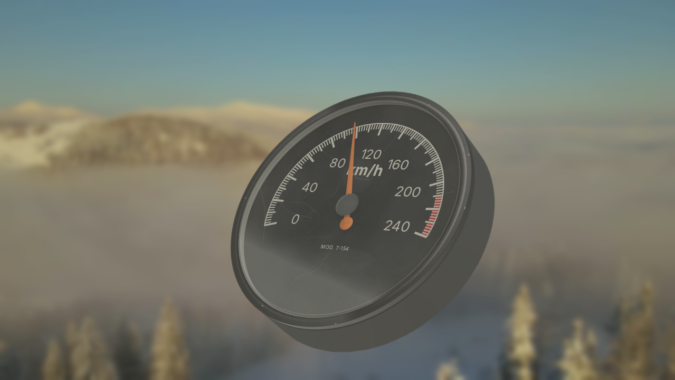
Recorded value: 100 km/h
